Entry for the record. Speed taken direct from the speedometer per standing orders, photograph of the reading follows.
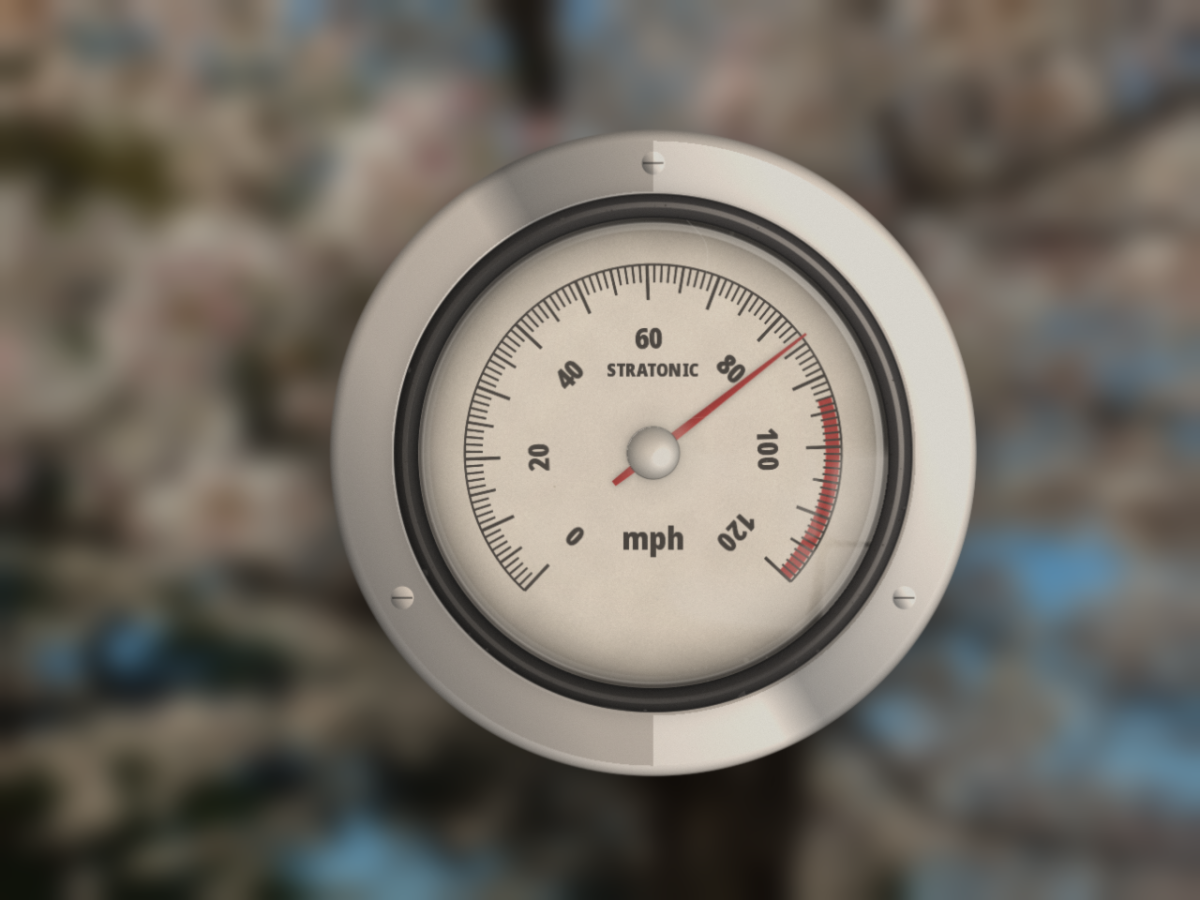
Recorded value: 84 mph
